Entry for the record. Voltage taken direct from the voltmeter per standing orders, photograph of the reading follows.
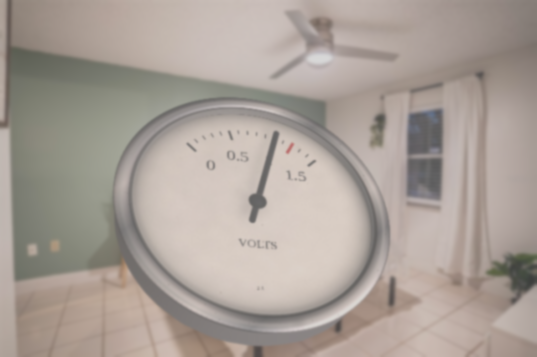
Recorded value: 1 V
